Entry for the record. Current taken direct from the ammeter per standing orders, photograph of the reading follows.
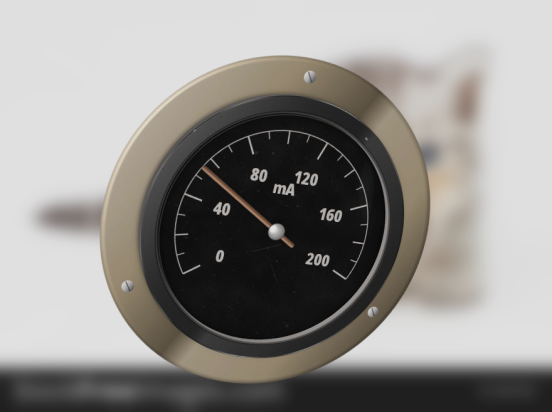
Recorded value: 55 mA
